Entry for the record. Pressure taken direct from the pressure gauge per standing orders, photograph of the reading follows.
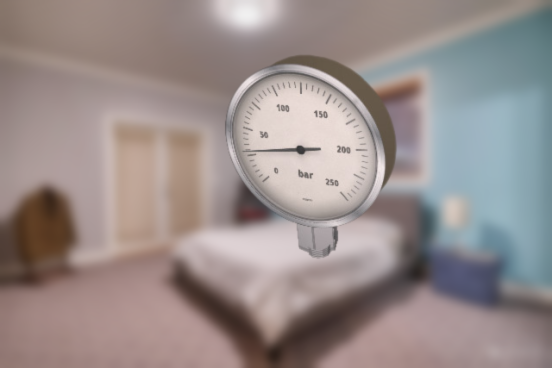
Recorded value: 30 bar
